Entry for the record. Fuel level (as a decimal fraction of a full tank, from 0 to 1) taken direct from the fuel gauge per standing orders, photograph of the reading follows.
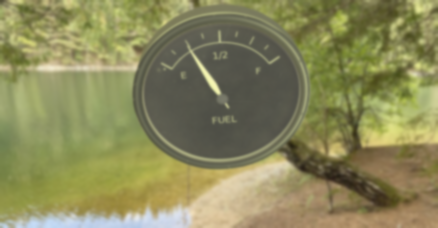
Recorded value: 0.25
